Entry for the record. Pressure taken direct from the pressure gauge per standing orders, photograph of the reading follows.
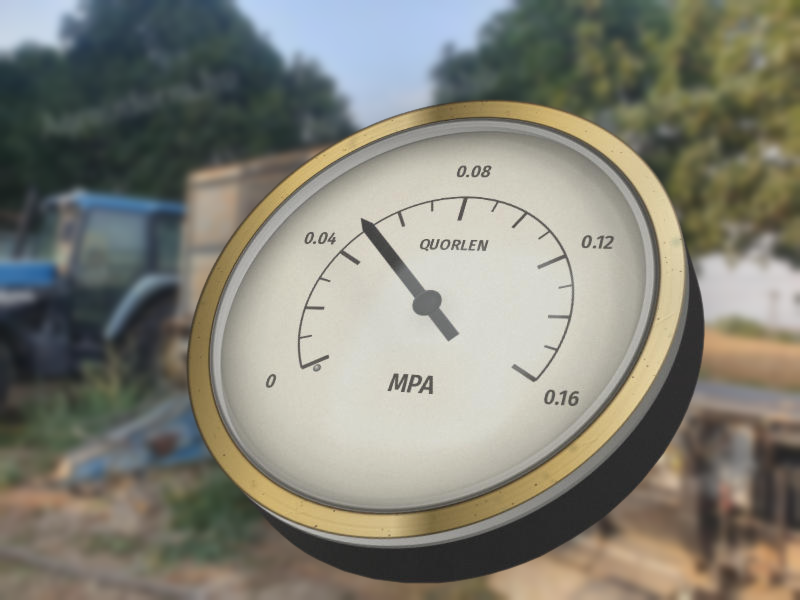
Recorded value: 0.05 MPa
